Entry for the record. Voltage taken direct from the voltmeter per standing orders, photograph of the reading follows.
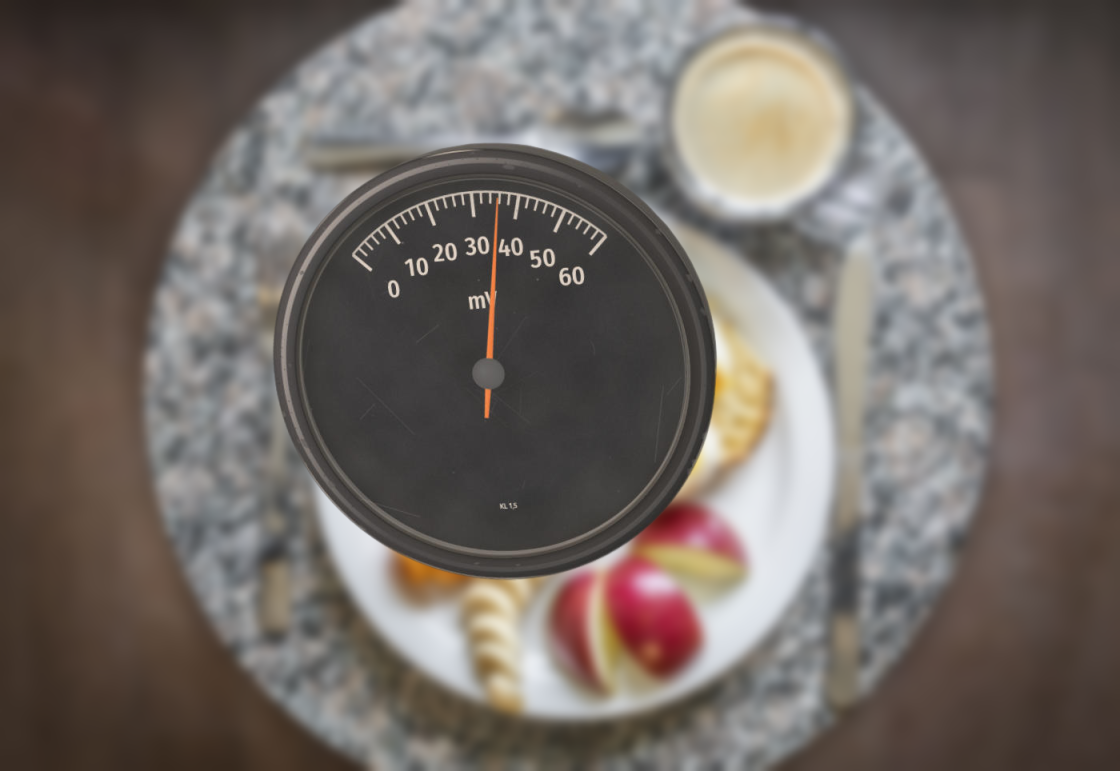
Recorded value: 36 mV
